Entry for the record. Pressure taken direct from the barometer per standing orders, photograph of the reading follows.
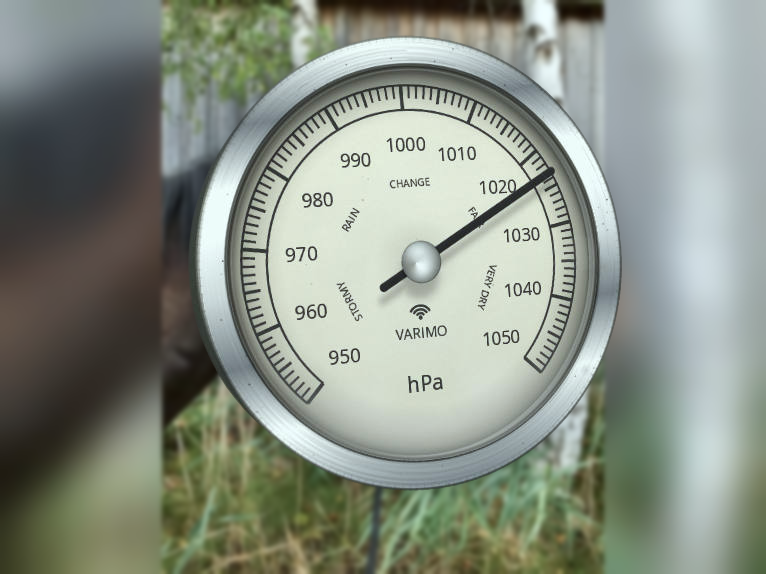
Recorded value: 1023 hPa
